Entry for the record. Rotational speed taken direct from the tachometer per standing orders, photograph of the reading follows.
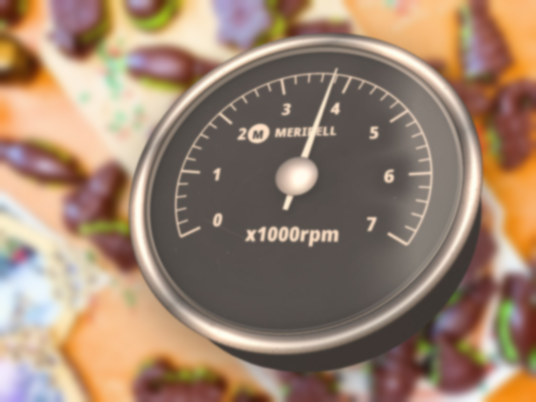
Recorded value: 3800 rpm
